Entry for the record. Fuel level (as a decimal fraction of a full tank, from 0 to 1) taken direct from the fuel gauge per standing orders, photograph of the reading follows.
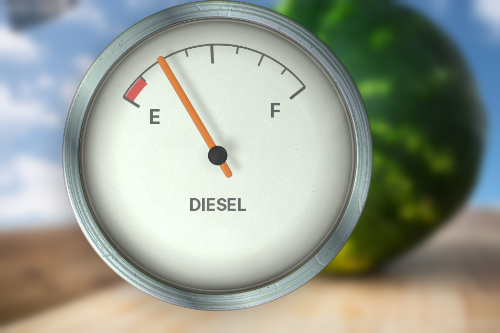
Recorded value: 0.25
